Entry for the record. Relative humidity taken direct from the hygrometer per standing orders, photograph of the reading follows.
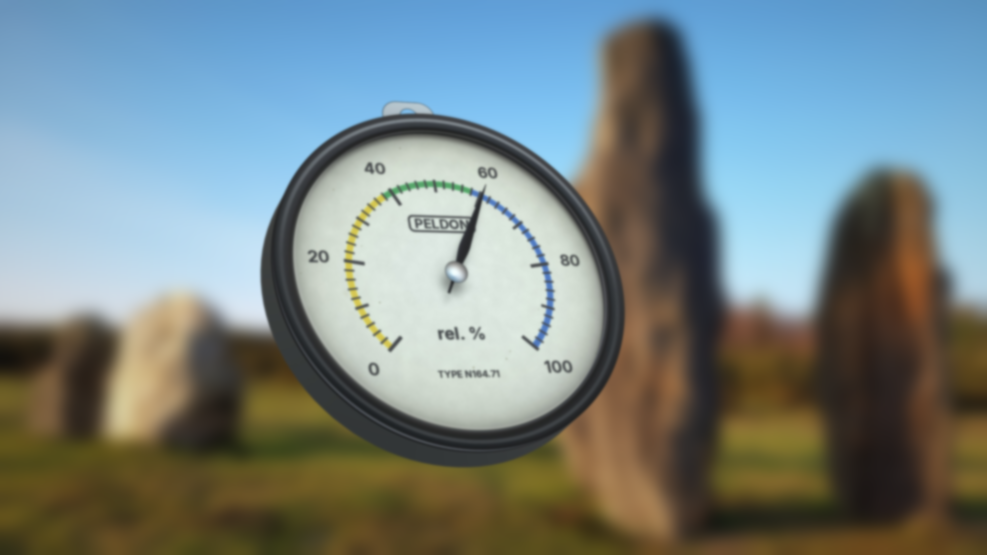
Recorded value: 60 %
